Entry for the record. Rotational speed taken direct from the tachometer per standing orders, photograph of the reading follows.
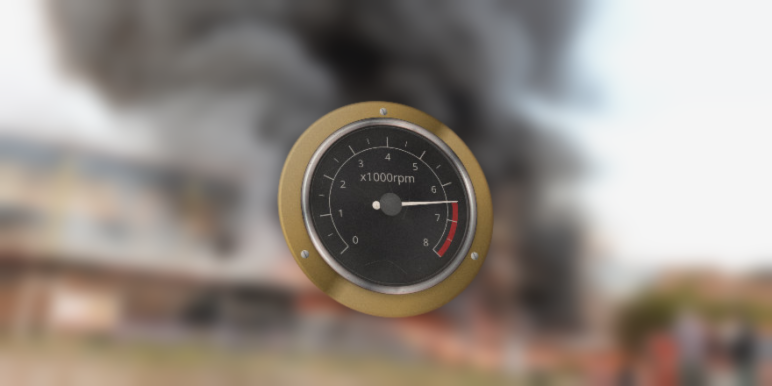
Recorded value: 6500 rpm
